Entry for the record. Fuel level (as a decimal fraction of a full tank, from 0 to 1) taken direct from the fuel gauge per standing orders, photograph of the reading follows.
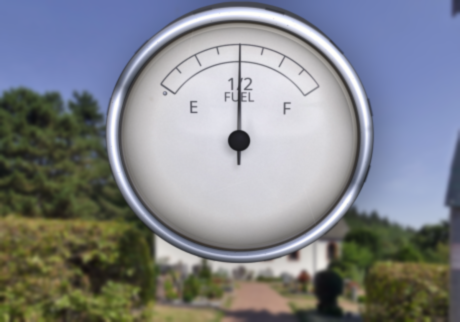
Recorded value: 0.5
